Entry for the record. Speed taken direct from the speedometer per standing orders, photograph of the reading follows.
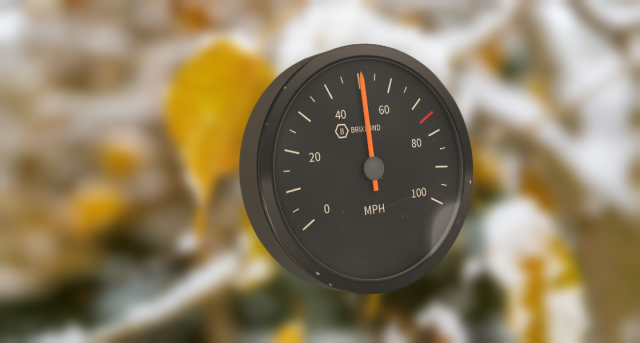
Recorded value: 50 mph
